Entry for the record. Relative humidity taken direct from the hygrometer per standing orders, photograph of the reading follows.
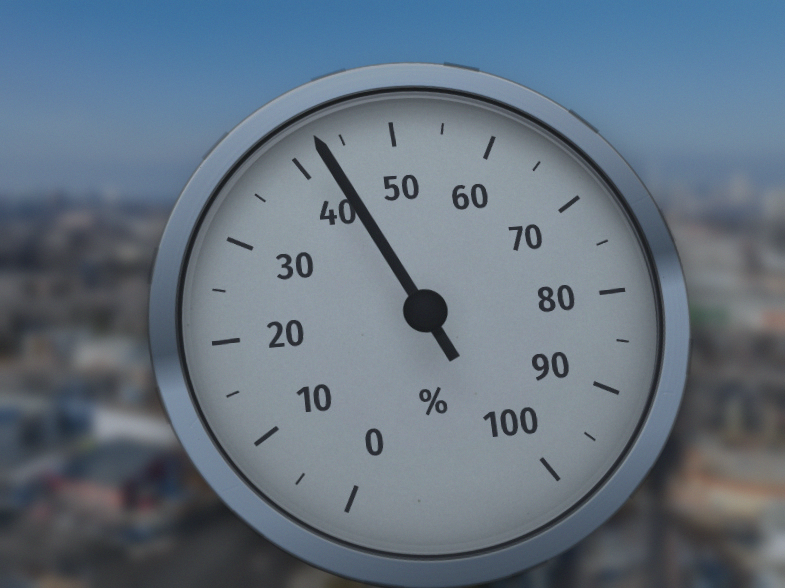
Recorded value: 42.5 %
